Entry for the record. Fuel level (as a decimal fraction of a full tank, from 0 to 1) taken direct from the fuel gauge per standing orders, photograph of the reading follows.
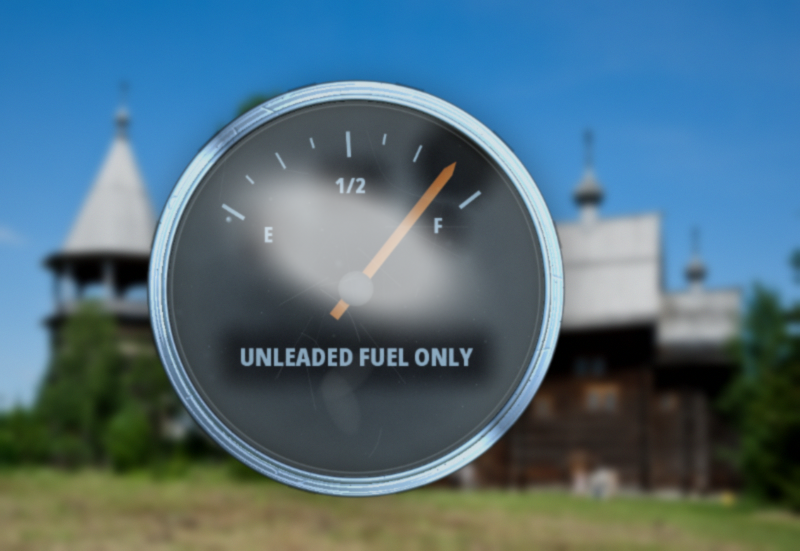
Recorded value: 0.875
